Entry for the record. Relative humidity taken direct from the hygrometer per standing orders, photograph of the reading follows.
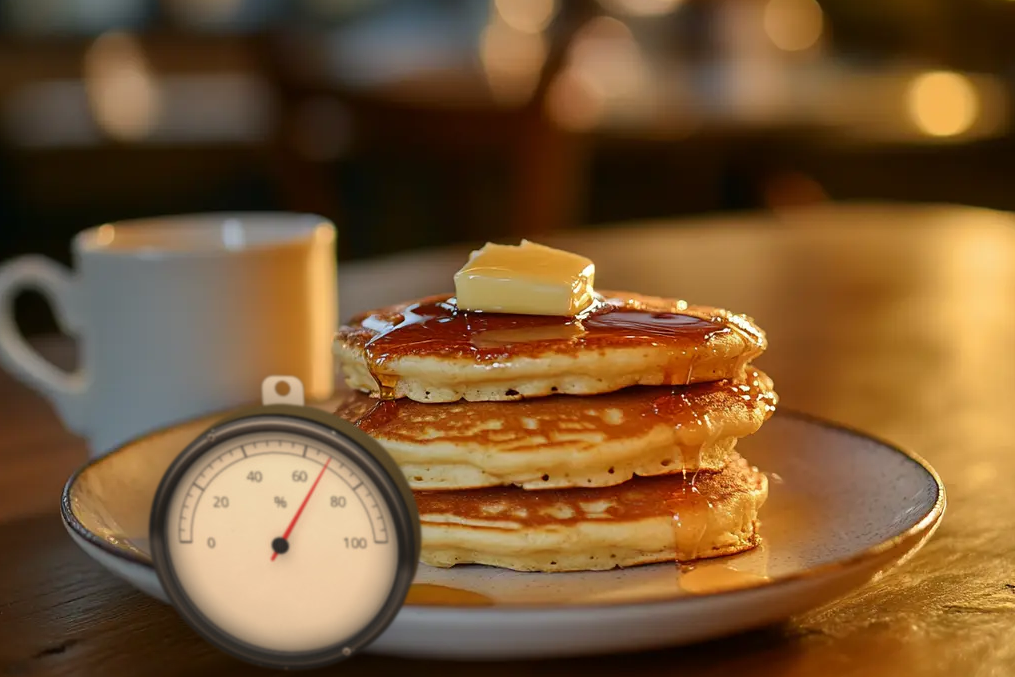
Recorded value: 68 %
